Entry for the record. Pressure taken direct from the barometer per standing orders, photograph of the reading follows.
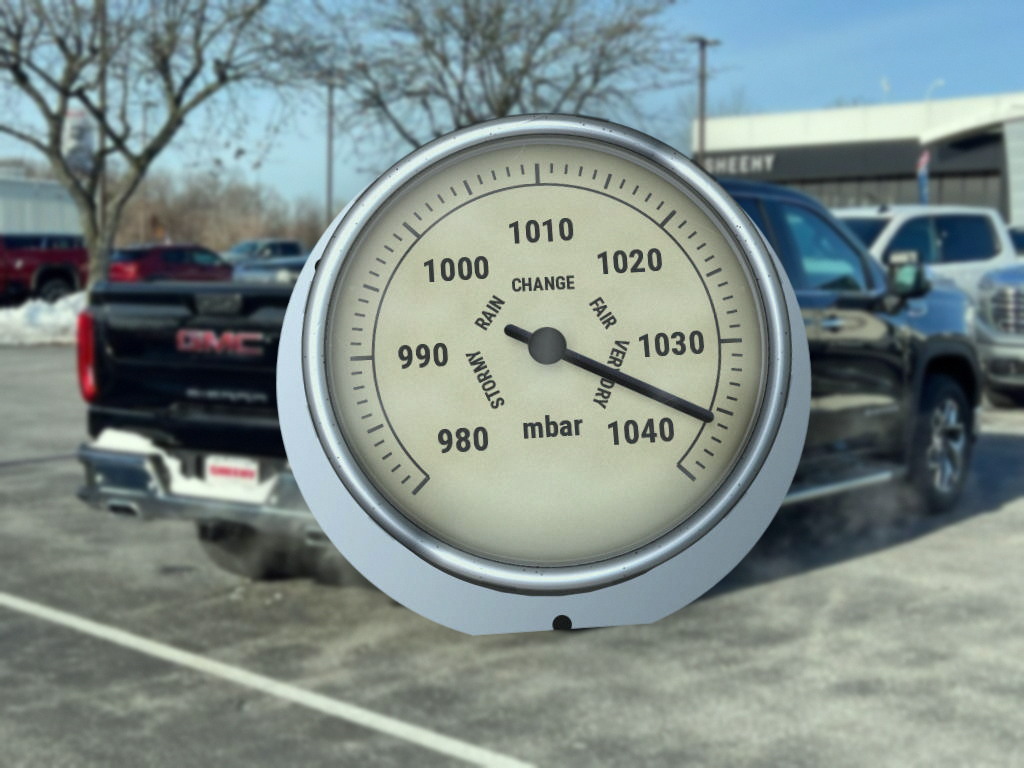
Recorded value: 1036 mbar
